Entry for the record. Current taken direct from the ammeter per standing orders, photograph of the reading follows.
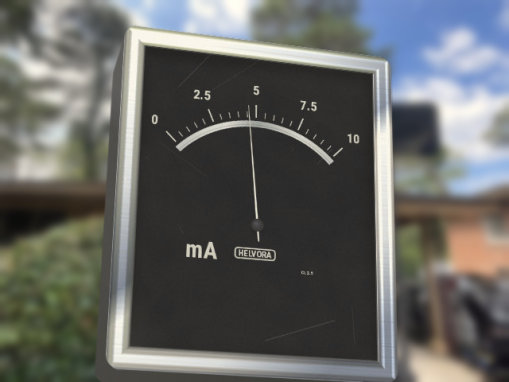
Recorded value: 4.5 mA
